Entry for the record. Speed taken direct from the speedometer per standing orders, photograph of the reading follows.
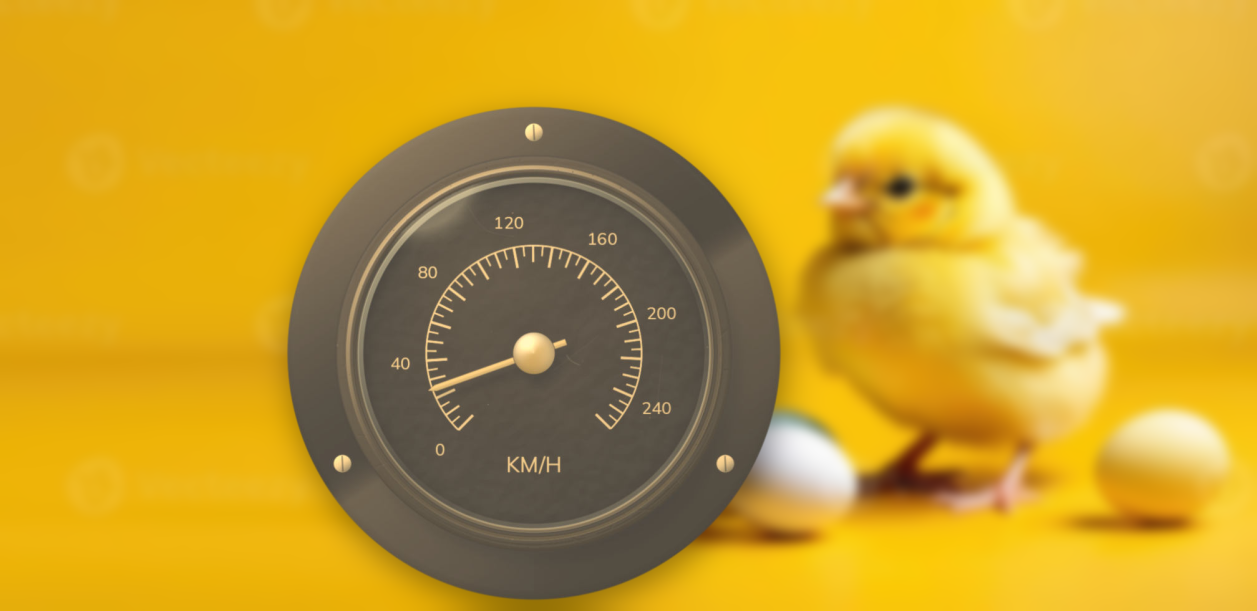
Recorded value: 25 km/h
